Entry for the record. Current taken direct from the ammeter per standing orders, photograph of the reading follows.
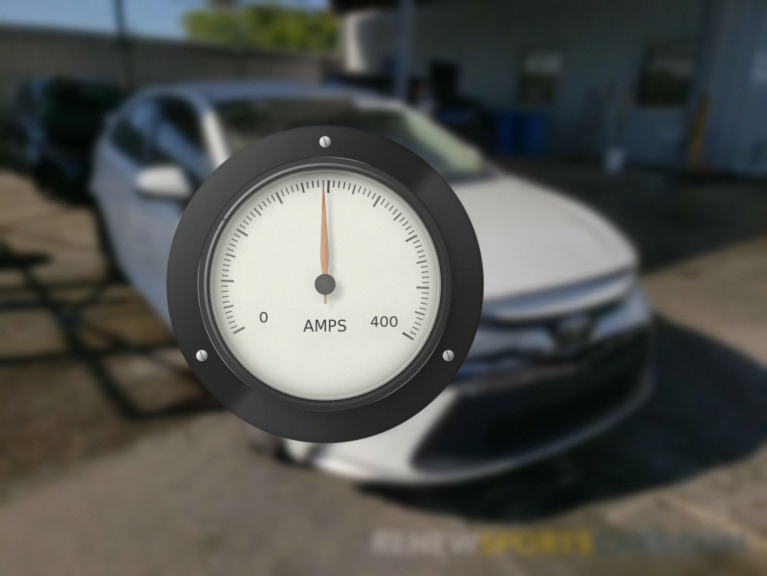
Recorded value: 195 A
